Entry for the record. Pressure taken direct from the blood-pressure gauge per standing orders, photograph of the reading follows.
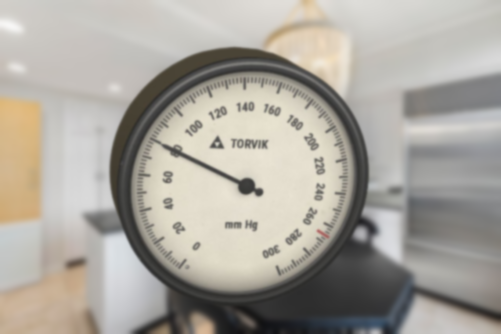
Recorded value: 80 mmHg
